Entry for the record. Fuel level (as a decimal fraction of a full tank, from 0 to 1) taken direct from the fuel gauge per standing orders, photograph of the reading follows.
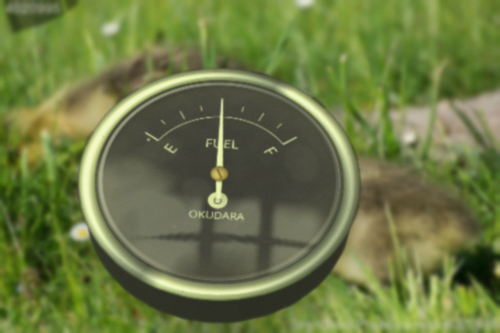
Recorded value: 0.5
